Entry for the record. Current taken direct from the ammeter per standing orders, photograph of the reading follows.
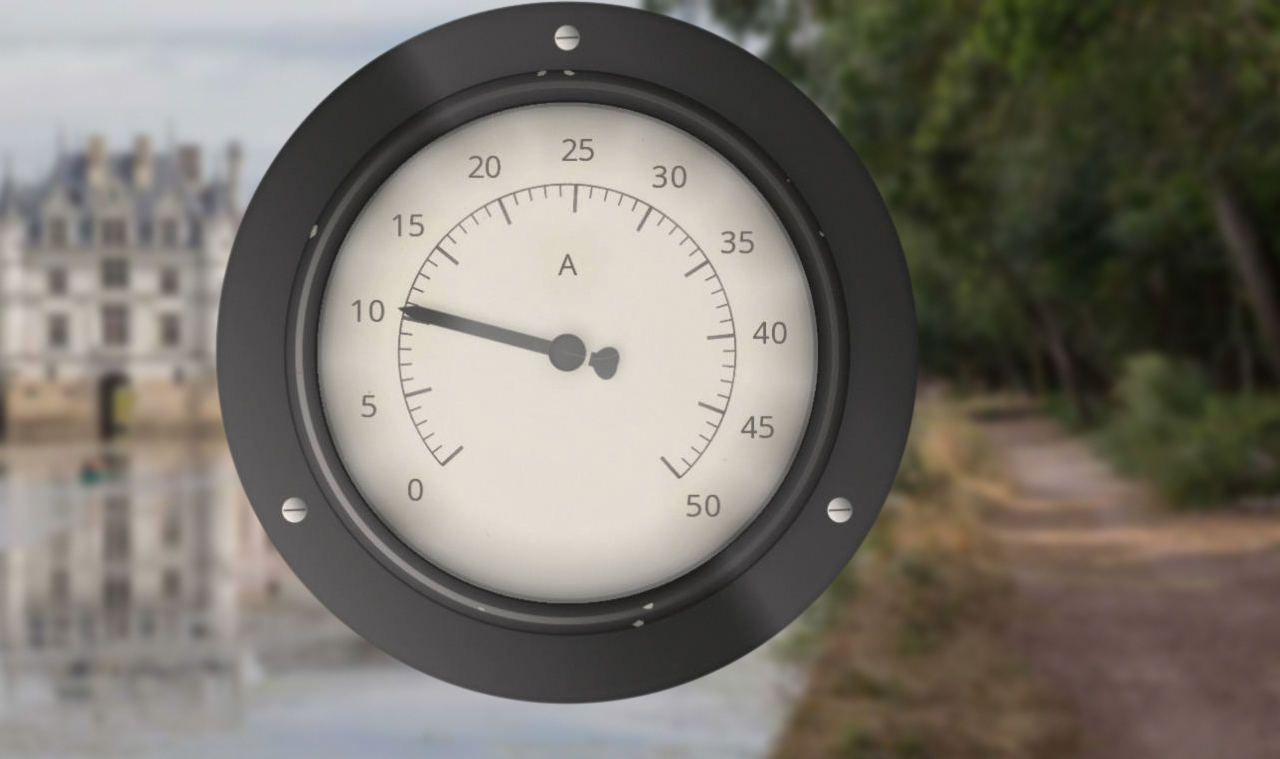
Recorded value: 10.5 A
